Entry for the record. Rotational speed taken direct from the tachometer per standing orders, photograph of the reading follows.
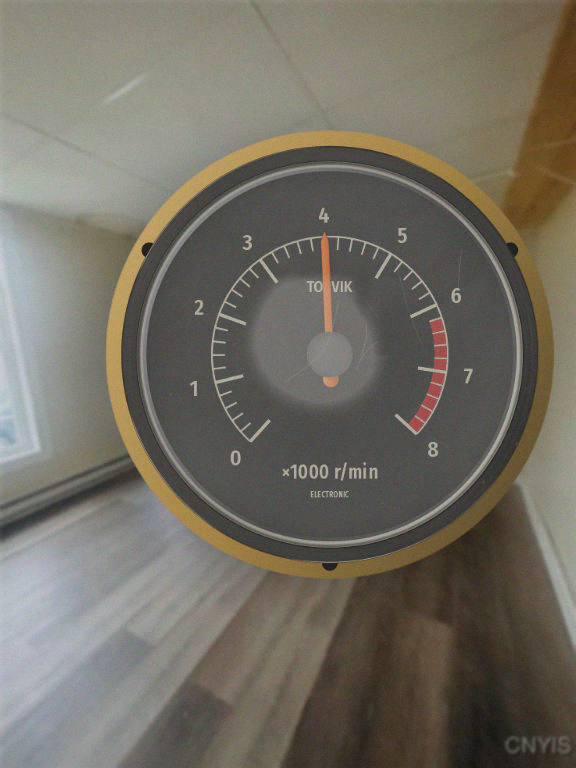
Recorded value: 4000 rpm
